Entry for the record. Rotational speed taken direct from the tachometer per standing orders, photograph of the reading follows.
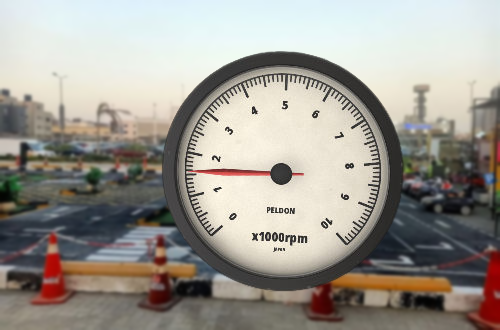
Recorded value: 1600 rpm
